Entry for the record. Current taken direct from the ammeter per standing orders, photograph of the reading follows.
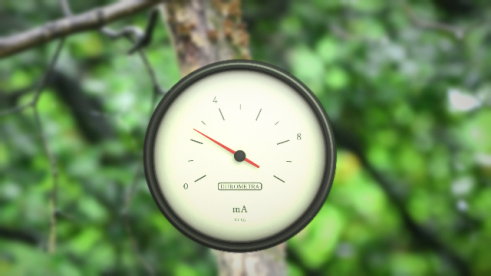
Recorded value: 2.5 mA
